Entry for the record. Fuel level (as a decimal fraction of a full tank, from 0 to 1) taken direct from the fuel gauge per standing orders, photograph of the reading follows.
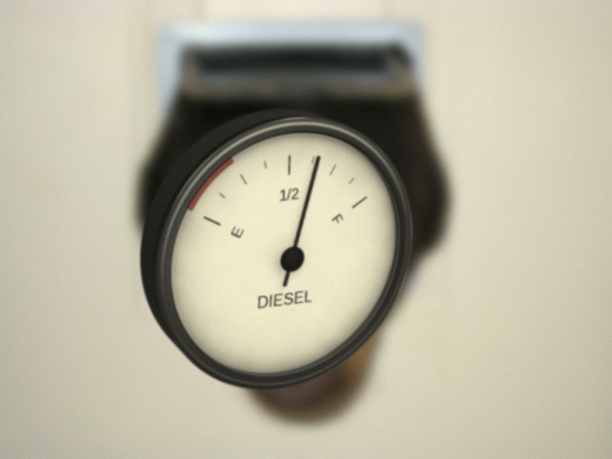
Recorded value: 0.625
